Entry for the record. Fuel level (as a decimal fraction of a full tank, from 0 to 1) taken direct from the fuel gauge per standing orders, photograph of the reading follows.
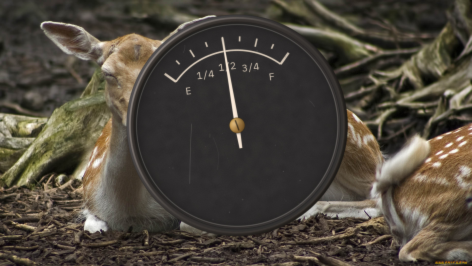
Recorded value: 0.5
